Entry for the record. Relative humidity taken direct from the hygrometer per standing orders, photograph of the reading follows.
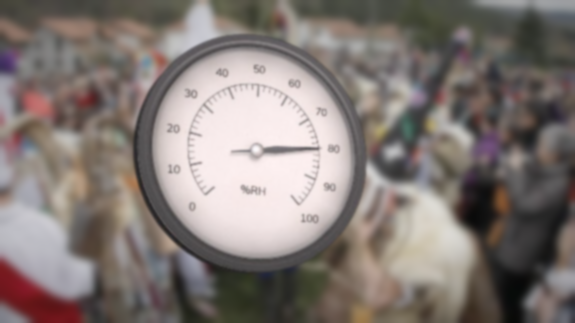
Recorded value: 80 %
